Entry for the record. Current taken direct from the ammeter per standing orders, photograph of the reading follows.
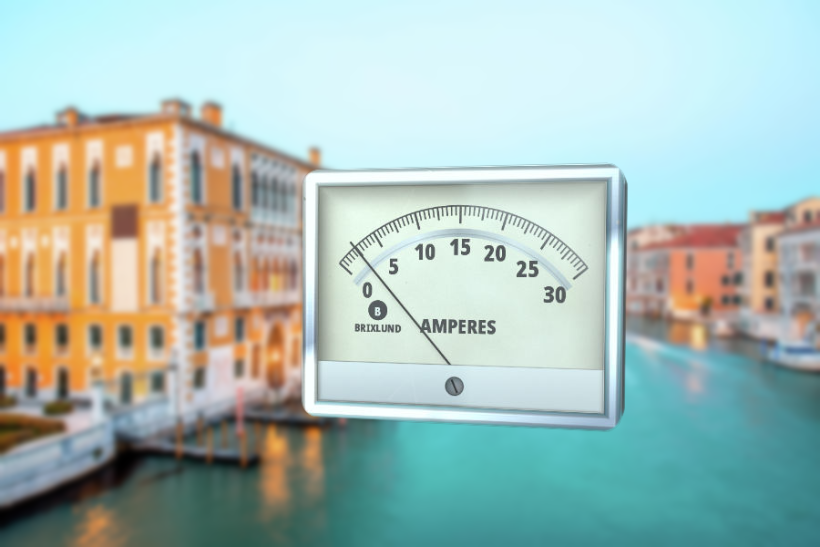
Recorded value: 2.5 A
